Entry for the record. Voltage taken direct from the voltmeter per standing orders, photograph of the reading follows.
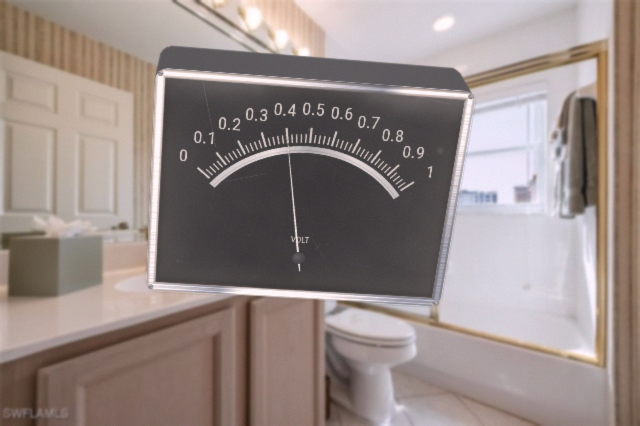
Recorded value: 0.4 V
